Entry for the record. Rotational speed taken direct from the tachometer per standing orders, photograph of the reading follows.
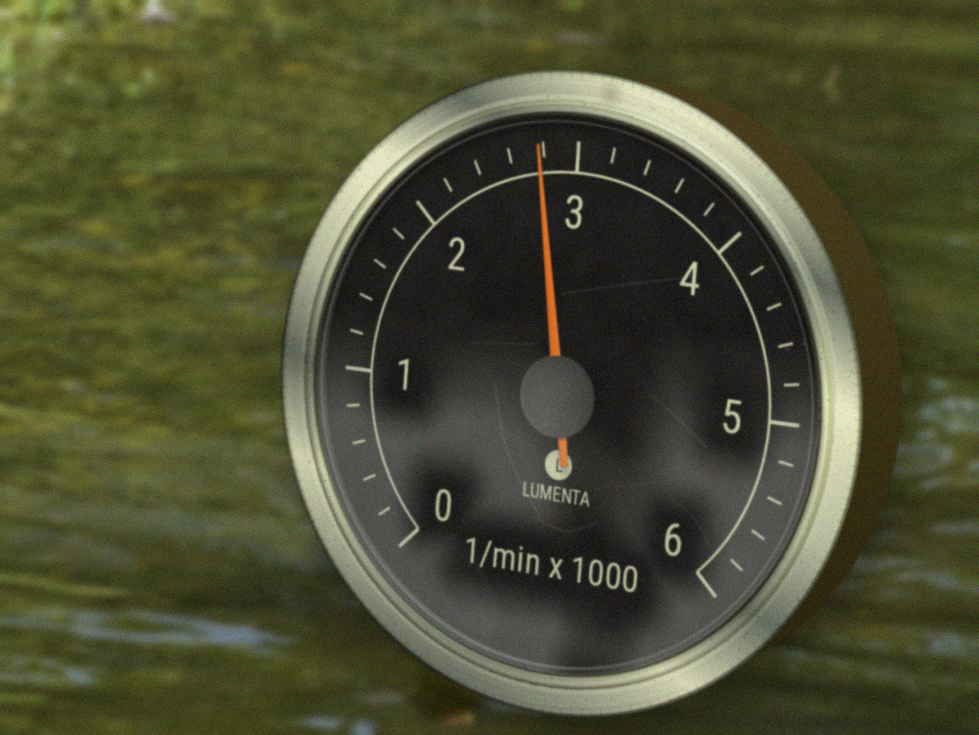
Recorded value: 2800 rpm
